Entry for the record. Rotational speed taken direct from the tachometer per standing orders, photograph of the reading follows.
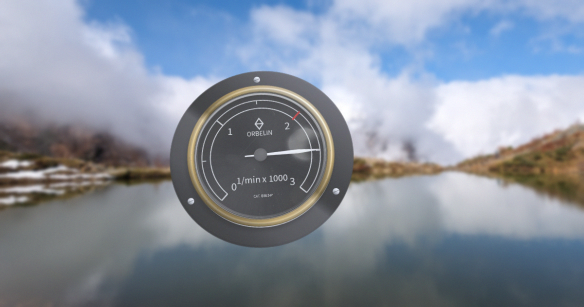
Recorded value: 2500 rpm
